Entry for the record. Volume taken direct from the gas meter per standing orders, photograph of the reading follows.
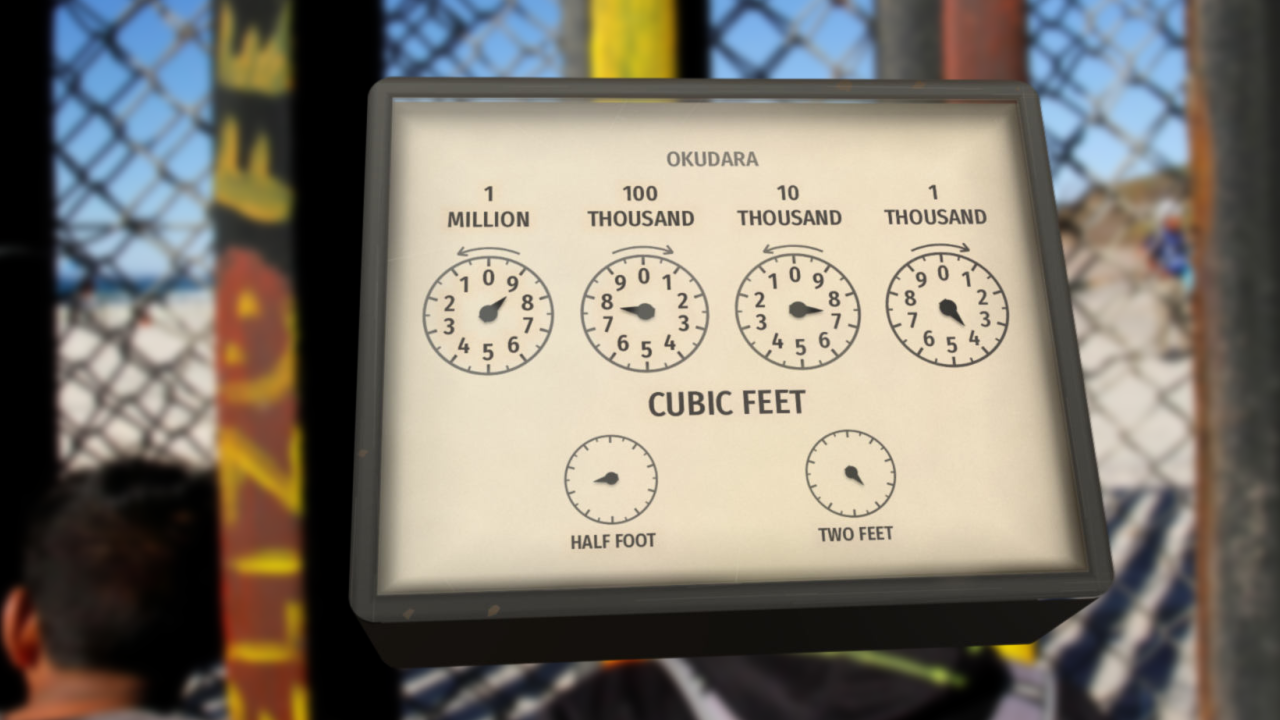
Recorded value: 877400 ft³
